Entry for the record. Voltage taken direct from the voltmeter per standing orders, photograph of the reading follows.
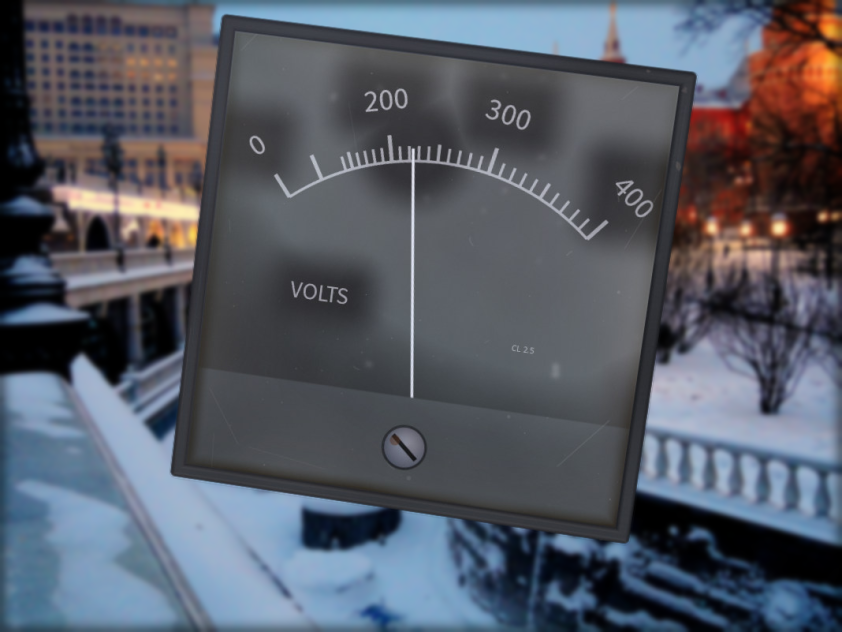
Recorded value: 225 V
